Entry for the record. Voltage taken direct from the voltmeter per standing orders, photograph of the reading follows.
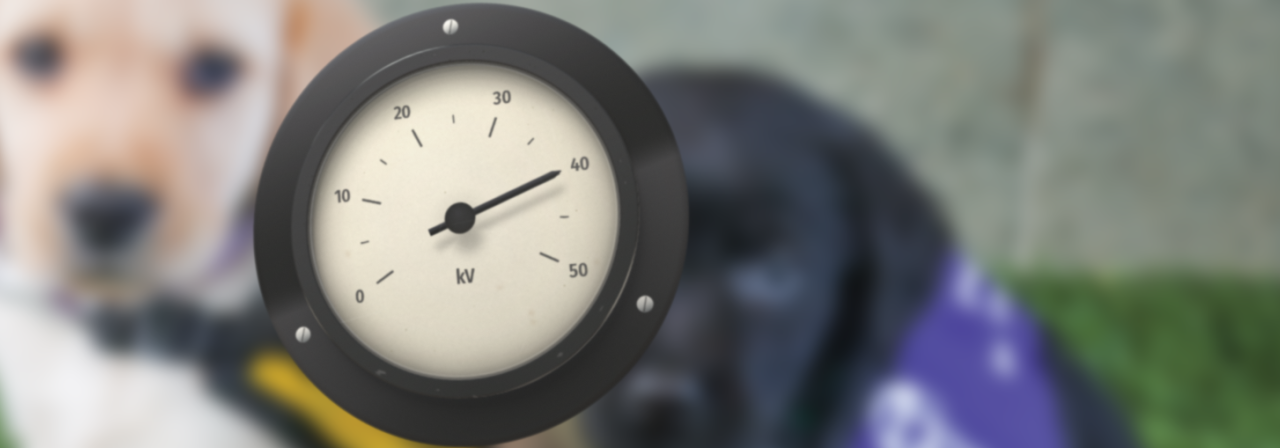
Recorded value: 40 kV
